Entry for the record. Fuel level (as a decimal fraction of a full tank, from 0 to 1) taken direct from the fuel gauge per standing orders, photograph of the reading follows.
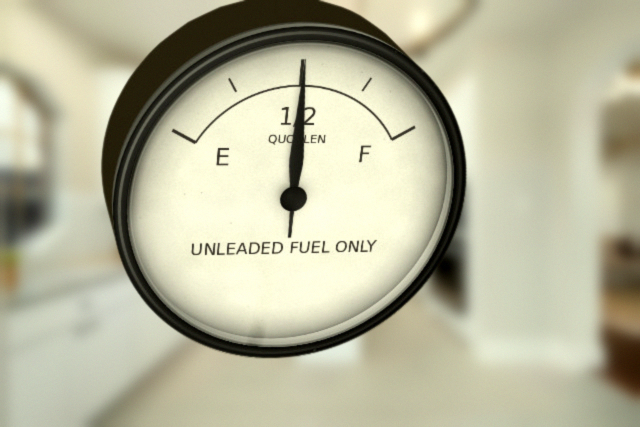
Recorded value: 0.5
